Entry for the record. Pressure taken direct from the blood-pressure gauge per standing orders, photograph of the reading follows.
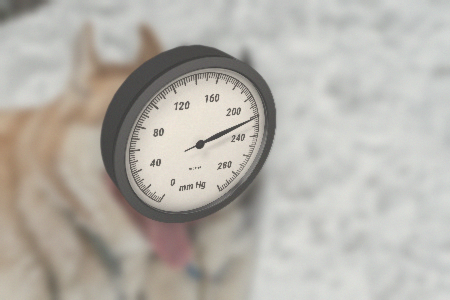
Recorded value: 220 mmHg
